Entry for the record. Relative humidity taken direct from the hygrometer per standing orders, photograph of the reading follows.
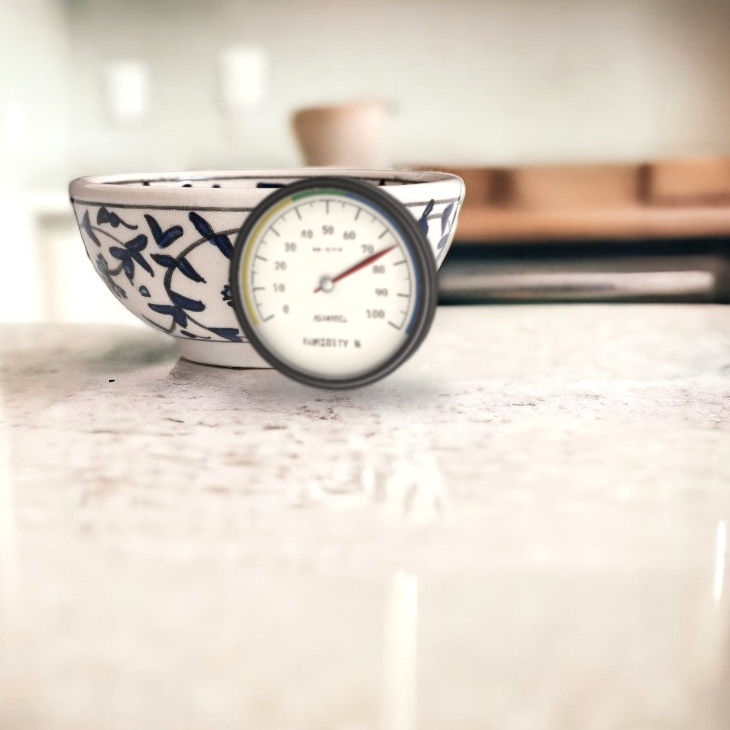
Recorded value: 75 %
